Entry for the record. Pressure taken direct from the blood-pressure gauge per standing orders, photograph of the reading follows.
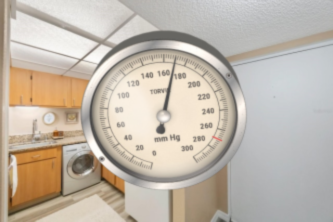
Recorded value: 170 mmHg
